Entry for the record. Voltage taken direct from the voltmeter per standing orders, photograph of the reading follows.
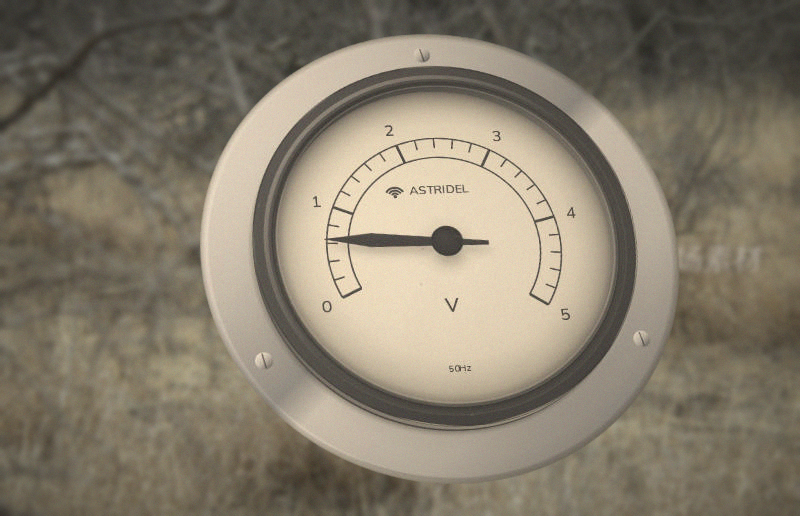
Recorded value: 0.6 V
